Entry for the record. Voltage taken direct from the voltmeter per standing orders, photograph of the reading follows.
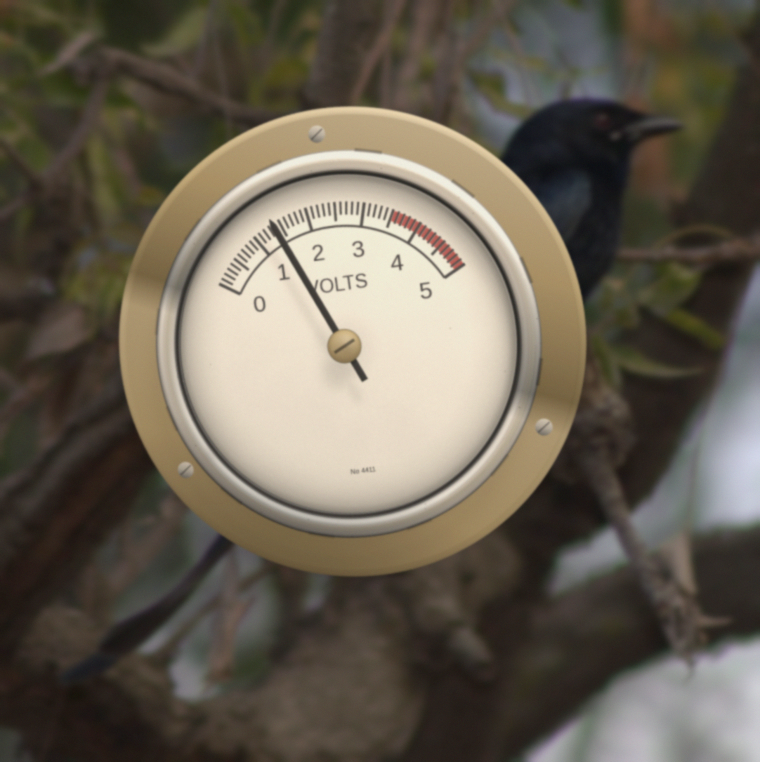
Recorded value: 1.4 V
